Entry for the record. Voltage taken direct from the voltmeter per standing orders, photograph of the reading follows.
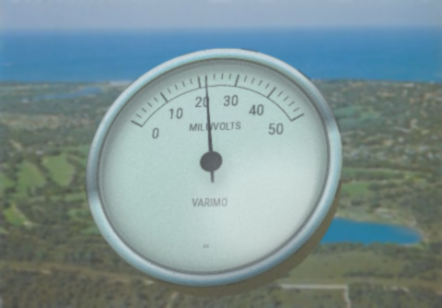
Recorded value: 22 mV
